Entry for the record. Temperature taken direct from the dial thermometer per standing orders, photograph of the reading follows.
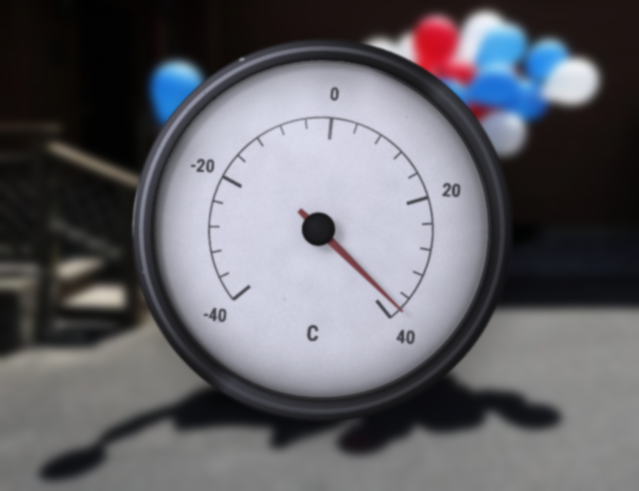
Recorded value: 38 °C
